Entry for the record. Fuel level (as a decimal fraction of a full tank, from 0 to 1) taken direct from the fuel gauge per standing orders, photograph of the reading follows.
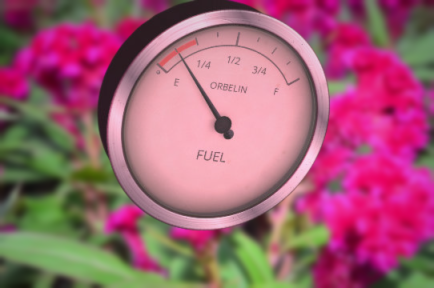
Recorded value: 0.125
